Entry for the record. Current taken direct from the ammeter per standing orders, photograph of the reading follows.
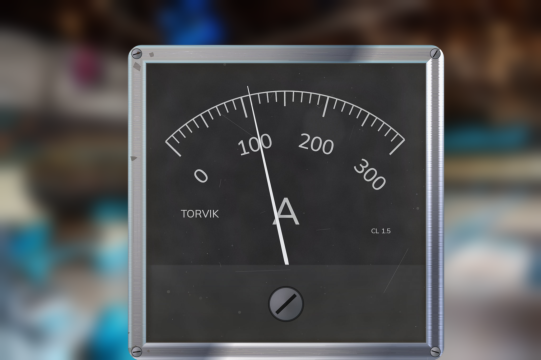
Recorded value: 110 A
